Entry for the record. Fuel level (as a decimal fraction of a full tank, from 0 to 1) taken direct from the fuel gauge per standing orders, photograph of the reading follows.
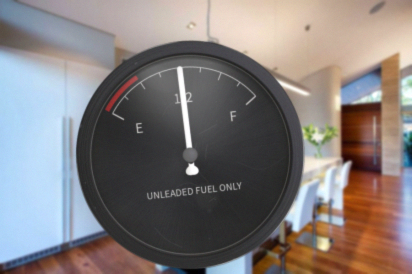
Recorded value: 0.5
